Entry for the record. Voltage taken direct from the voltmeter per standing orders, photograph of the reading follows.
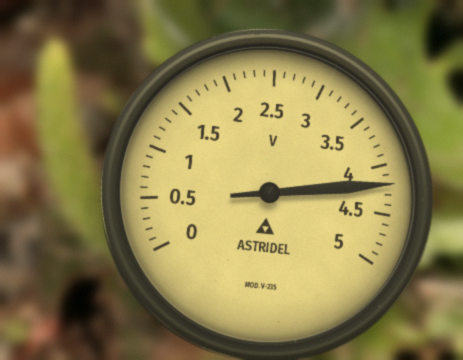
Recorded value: 4.2 V
